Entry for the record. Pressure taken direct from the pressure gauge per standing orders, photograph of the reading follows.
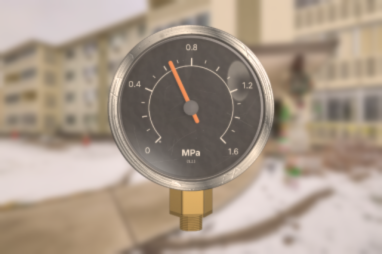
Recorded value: 0.65 MPa
